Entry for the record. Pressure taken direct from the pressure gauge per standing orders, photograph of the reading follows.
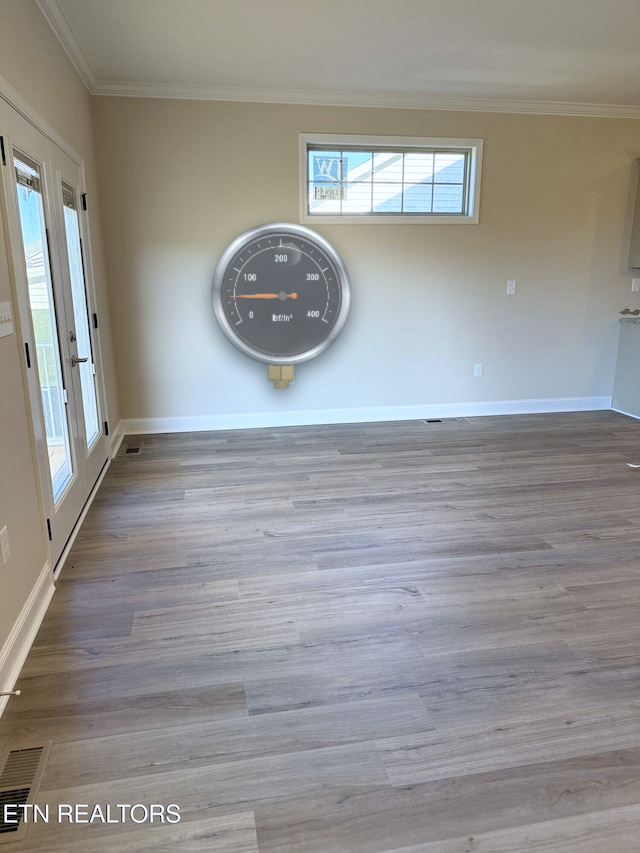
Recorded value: 50 psi
